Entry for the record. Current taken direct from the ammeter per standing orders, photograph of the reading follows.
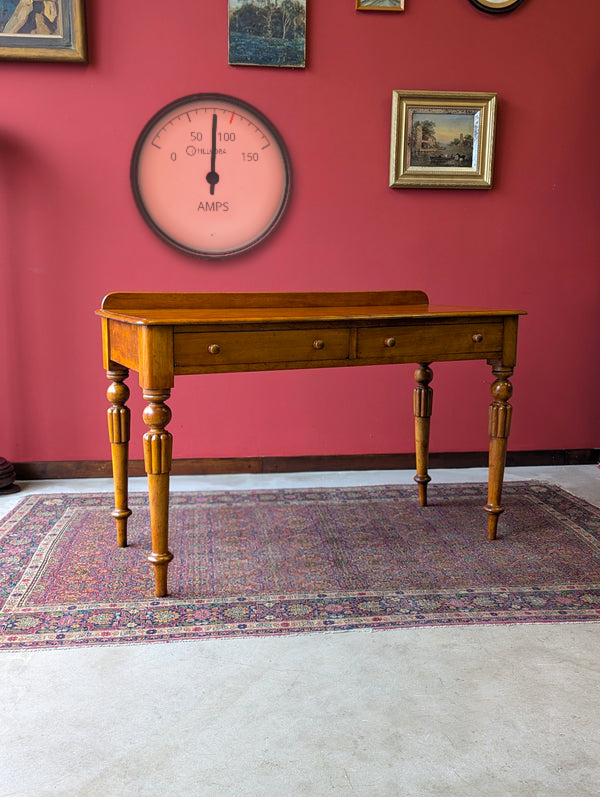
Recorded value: 80 A
